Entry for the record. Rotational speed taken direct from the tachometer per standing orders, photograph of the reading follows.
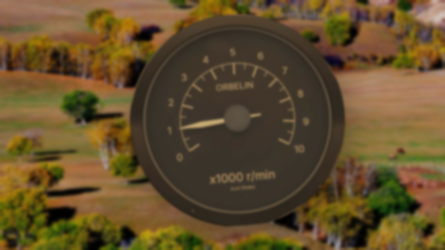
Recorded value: 1000 rpm
